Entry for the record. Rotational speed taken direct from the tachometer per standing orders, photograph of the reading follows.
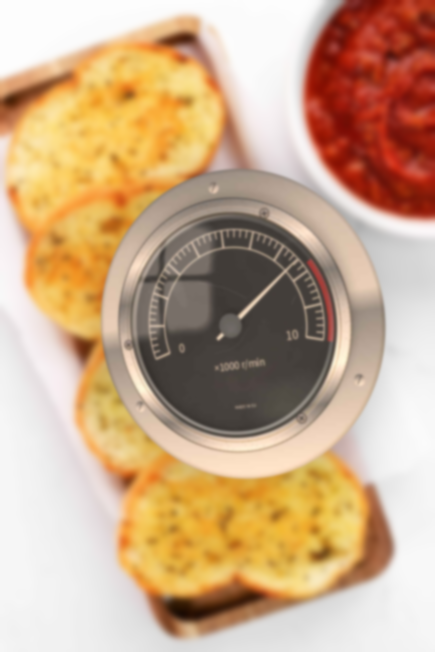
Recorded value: 7600 rpm
